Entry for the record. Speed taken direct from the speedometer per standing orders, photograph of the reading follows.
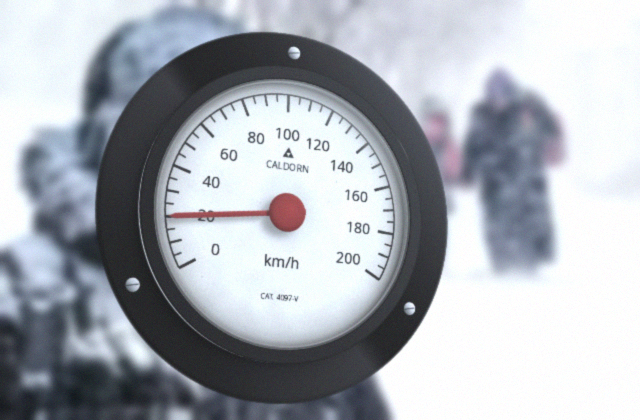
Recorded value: 20 km/h
